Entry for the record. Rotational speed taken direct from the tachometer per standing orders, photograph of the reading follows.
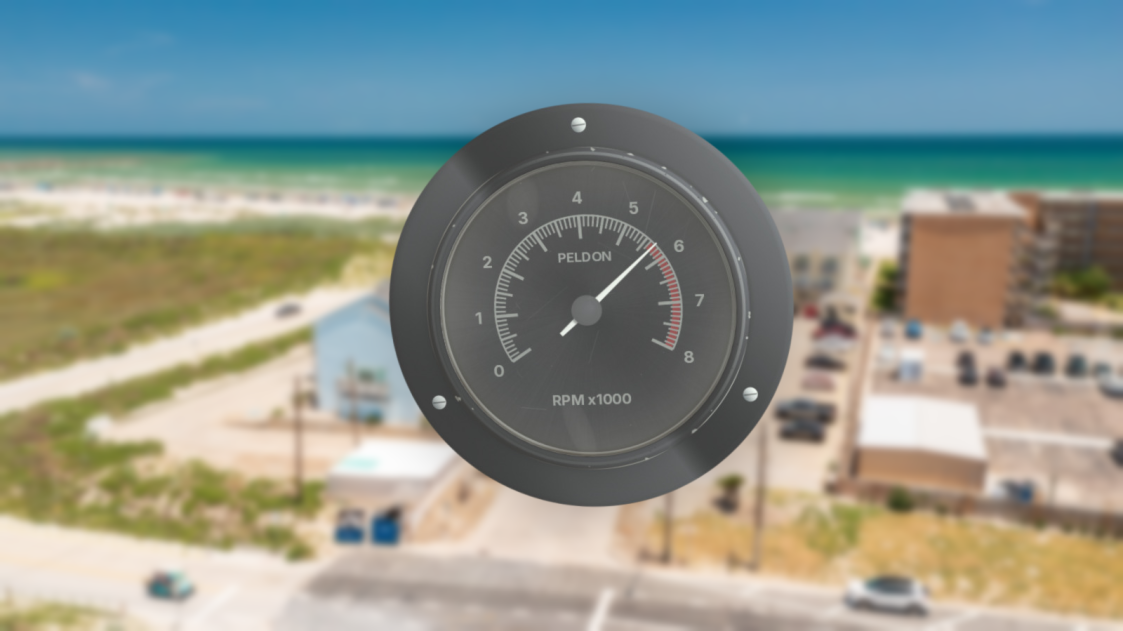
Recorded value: 5700 rpm
